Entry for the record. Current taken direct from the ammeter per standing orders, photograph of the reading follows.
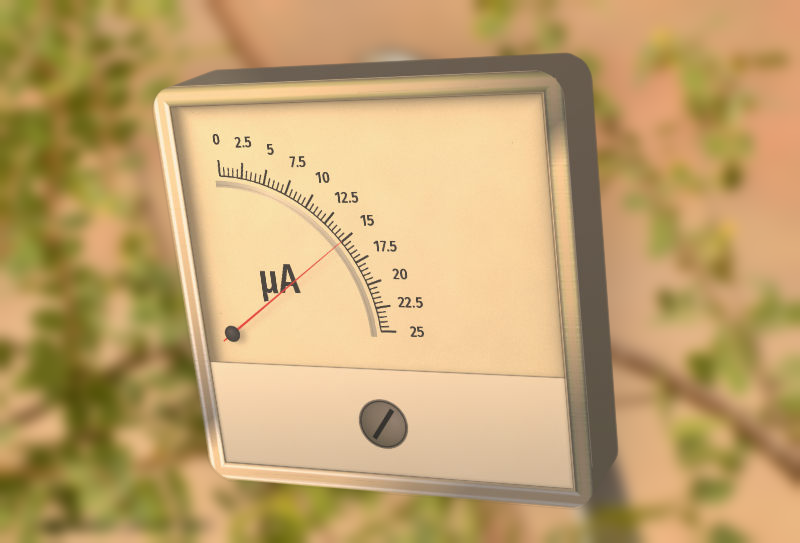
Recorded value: 15 µA
